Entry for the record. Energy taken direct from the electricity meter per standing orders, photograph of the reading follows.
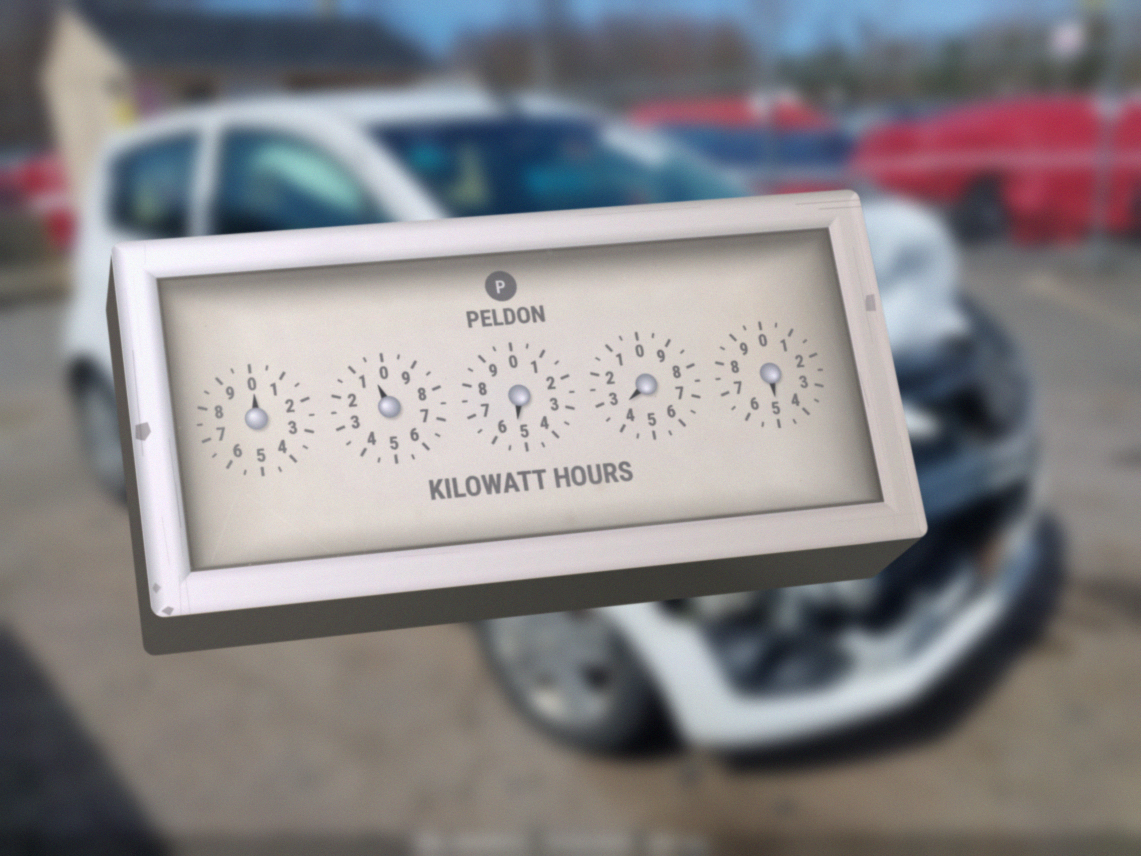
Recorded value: 535 kWh
